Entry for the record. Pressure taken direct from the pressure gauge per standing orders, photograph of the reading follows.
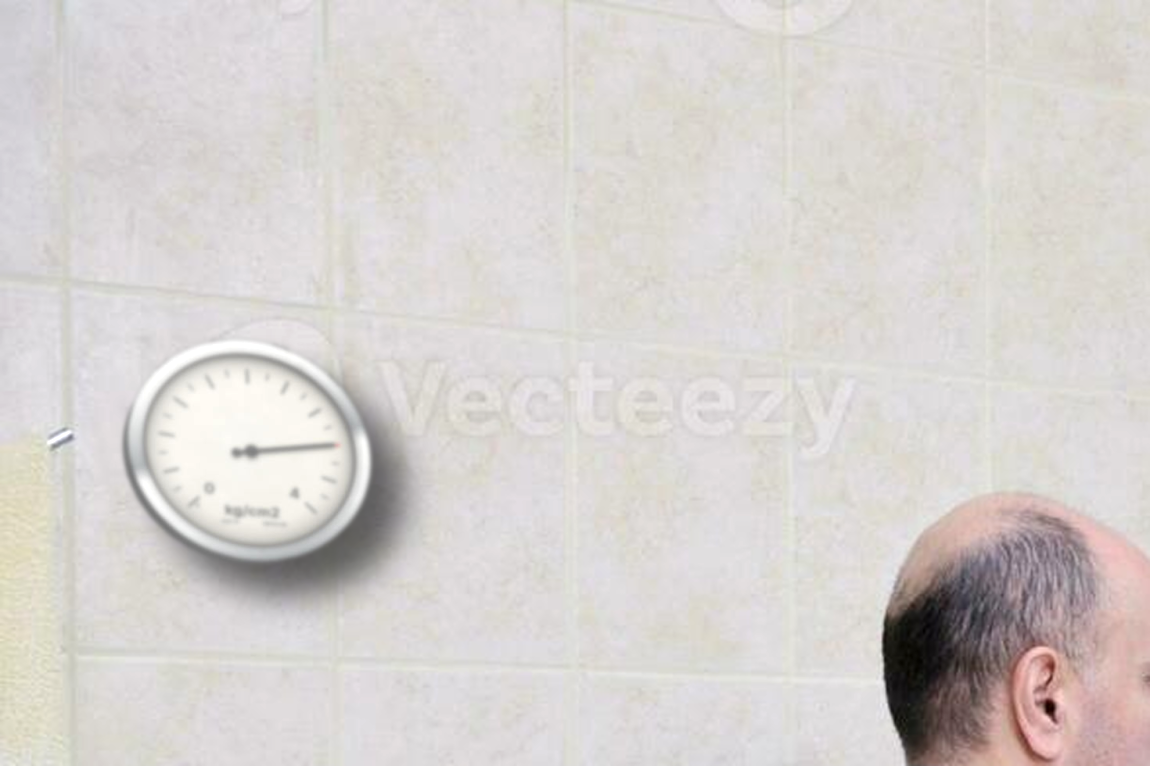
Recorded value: 3.2 kg/cm²
